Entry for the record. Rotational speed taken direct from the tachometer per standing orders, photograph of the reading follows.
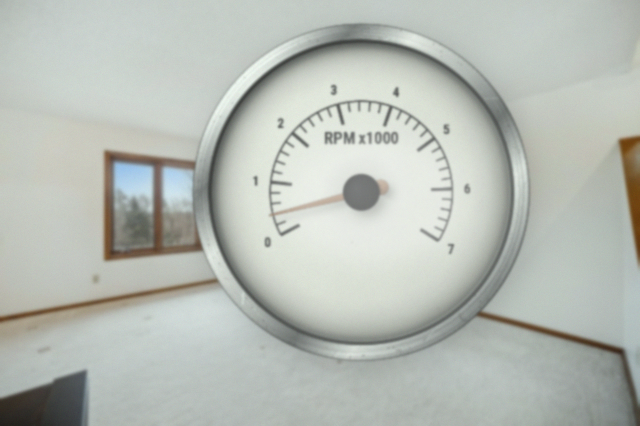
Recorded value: 400 rpm
